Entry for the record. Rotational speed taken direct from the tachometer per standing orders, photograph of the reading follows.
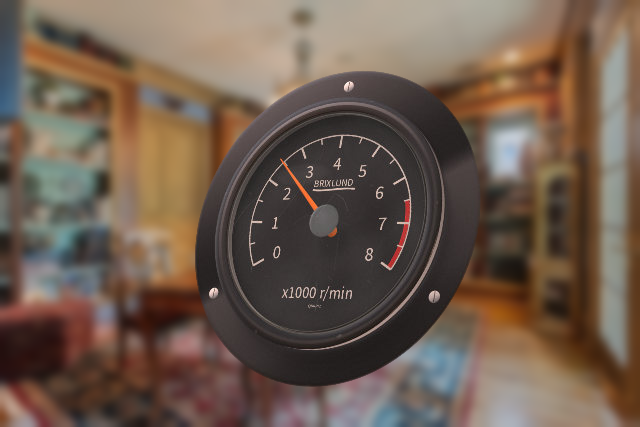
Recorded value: 2500 rpm
